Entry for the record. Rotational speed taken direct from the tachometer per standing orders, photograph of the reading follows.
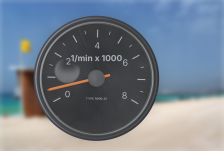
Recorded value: 500 rpm
